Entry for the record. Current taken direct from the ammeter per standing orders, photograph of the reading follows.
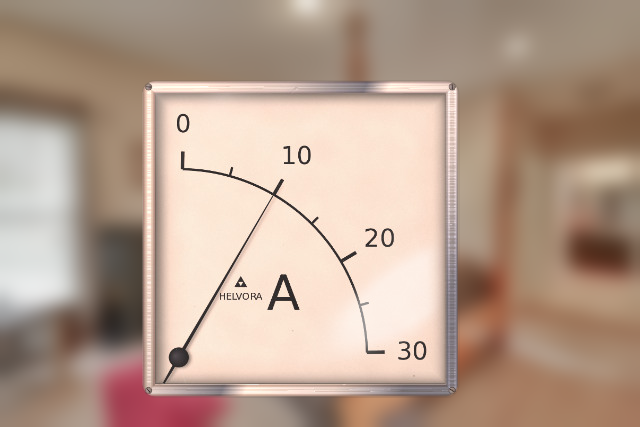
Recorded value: 10 A
